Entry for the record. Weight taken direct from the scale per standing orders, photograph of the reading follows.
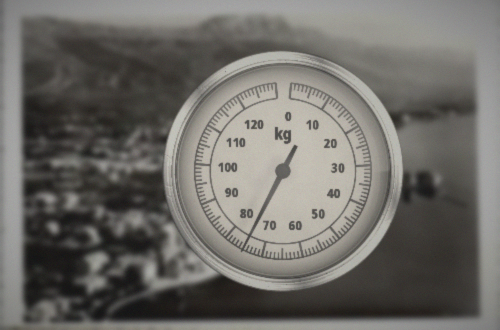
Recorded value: 75 kg
